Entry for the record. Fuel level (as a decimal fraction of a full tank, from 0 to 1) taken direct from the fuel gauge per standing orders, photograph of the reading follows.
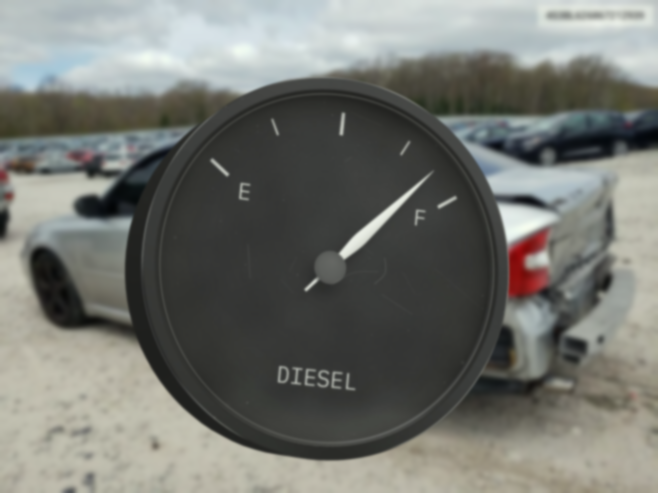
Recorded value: 0.875
